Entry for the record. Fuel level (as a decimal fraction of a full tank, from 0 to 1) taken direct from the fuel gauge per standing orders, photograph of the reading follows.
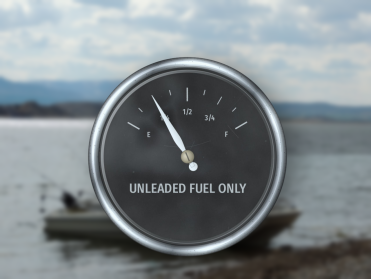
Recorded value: 0.25
